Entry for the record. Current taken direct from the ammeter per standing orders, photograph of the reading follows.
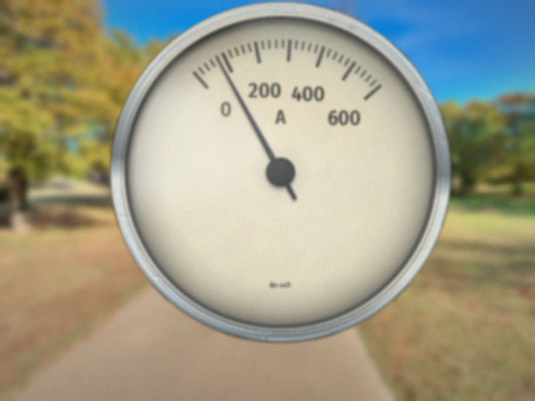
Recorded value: 80 A
